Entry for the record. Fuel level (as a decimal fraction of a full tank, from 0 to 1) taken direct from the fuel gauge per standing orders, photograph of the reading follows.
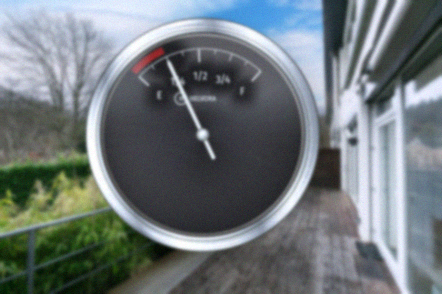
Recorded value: 0.25
